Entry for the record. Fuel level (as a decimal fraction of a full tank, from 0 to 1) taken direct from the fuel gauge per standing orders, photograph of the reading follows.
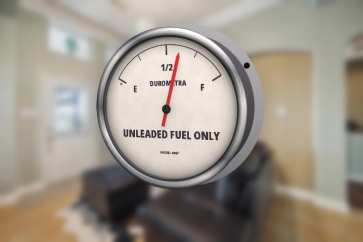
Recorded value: 0.625
